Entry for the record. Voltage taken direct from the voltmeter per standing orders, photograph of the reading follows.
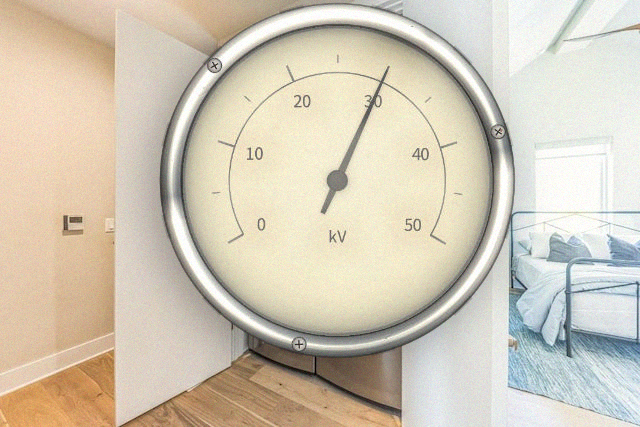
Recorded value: 30 kV
